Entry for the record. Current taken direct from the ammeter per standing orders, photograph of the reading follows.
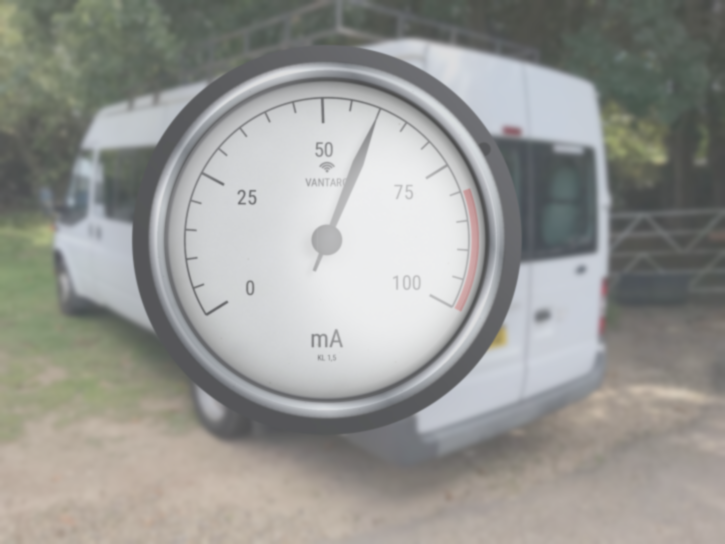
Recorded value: 60 mA
